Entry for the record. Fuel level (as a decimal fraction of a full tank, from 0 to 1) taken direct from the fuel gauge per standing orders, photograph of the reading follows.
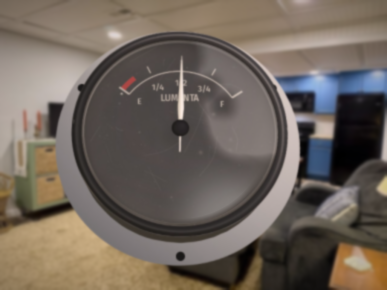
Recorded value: 0.5
